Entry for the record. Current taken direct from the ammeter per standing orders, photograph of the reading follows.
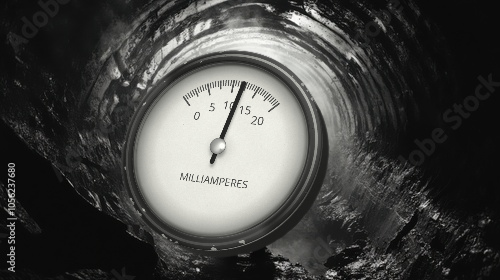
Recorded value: 12.5 mA
